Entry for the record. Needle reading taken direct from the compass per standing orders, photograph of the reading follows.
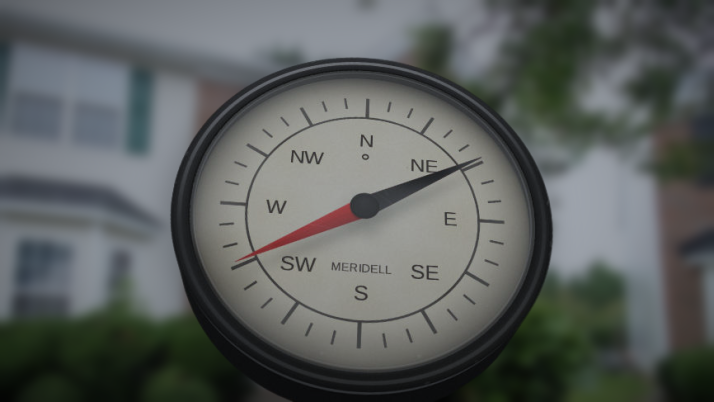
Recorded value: 240 °
